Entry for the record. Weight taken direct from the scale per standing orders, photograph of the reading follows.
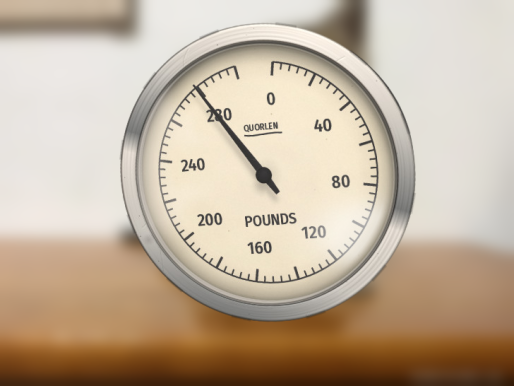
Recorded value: 280 lb
